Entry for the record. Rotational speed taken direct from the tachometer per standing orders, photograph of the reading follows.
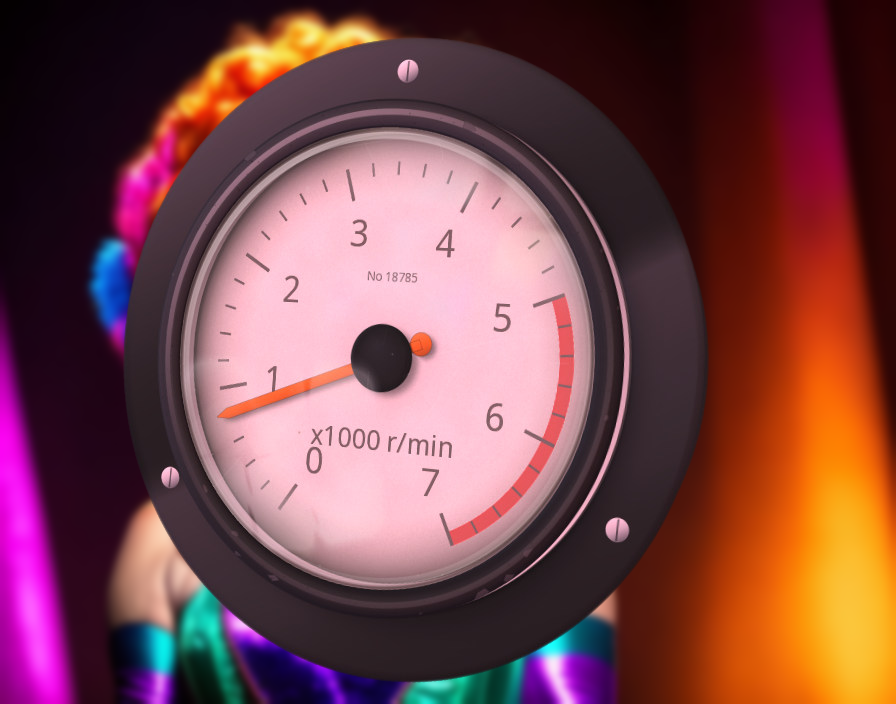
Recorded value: 800 rpm
